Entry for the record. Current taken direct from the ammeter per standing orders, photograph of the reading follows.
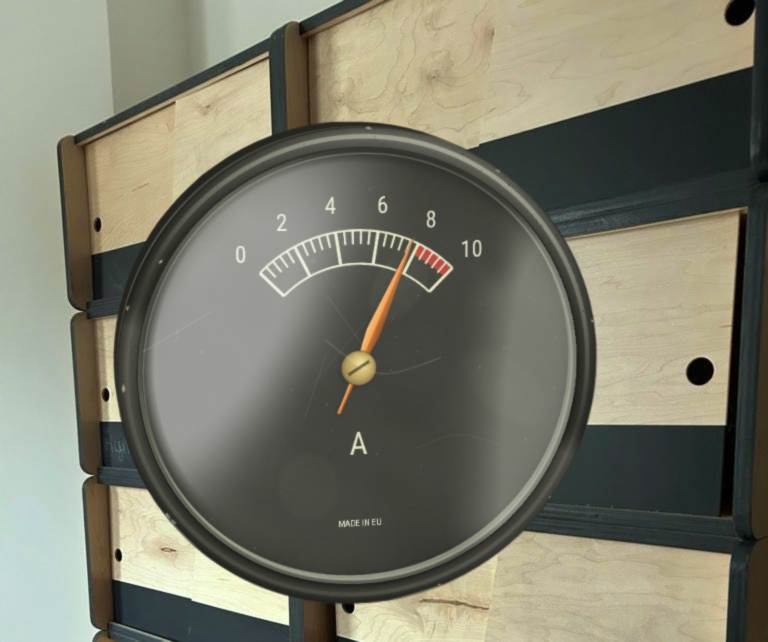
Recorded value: 7.6 A
